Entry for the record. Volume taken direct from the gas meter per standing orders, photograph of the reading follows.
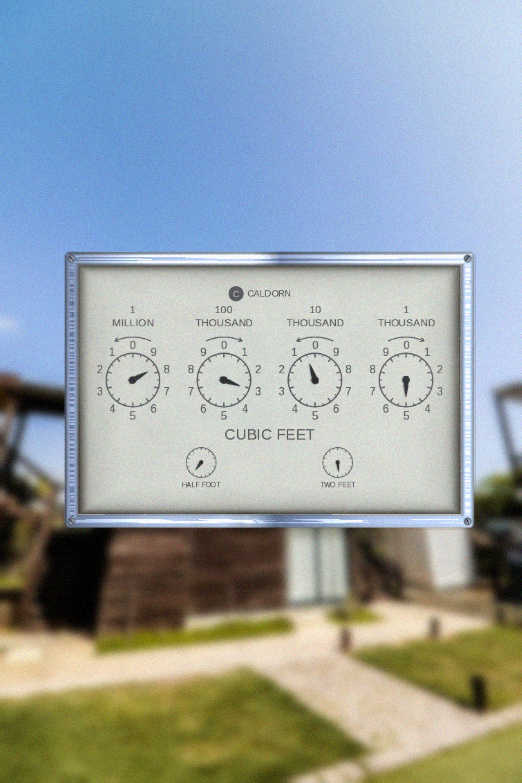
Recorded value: 830500 ft³
